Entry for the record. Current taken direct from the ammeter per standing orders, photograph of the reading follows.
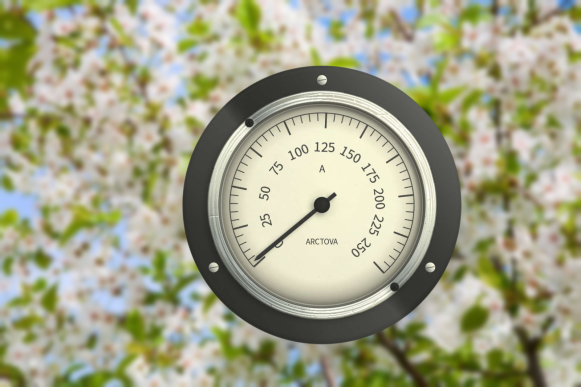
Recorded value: 2.5 A
